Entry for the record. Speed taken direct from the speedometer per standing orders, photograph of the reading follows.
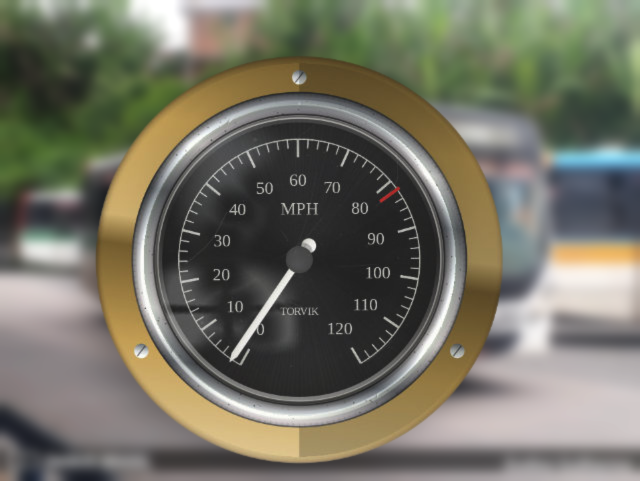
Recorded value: 2 mph
